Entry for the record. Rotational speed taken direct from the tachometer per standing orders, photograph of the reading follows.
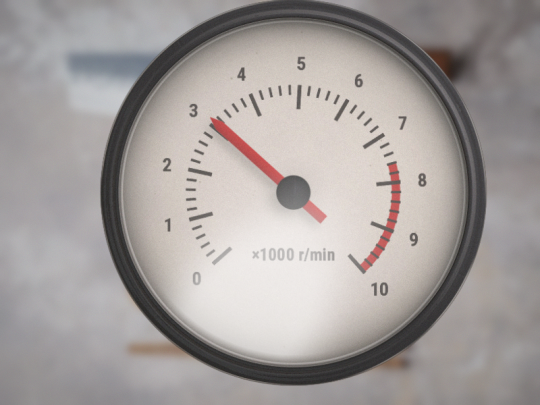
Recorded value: 3100 rpm
